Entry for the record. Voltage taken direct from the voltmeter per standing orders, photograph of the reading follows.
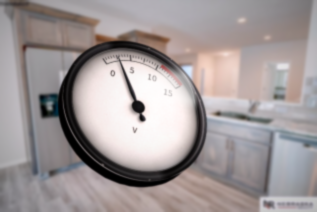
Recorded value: 2.5 V
